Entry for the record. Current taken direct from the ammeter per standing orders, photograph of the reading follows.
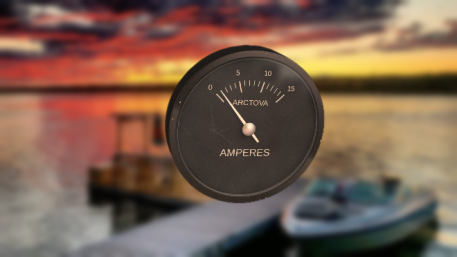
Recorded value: 1 A
